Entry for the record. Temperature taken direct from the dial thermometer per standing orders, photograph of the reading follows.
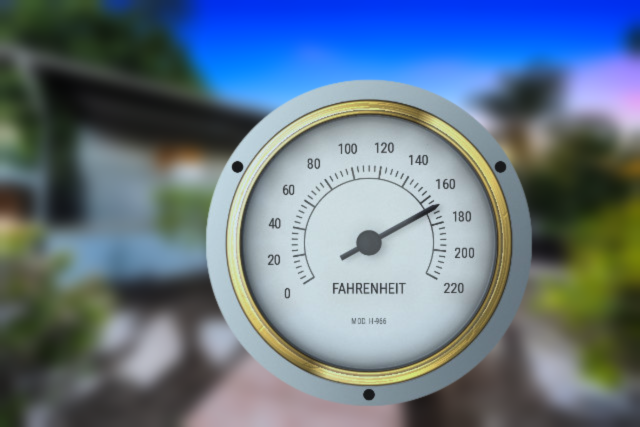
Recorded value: 168 °F
